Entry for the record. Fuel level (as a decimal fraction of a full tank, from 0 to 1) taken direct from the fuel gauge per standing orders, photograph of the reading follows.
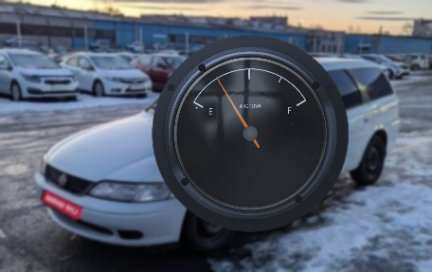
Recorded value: 0.25
